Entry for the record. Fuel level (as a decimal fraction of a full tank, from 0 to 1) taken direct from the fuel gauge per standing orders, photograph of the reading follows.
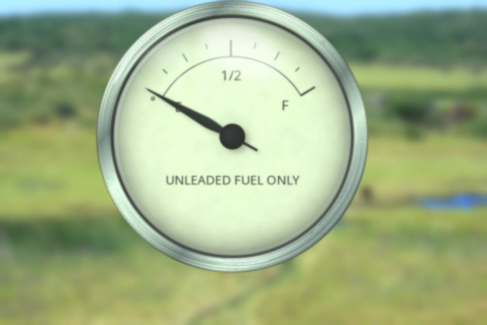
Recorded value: 0
